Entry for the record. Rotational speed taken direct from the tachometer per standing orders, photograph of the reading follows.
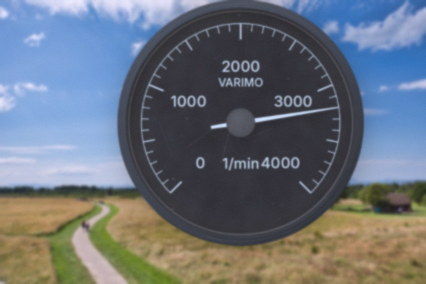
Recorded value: 3200 rpm
